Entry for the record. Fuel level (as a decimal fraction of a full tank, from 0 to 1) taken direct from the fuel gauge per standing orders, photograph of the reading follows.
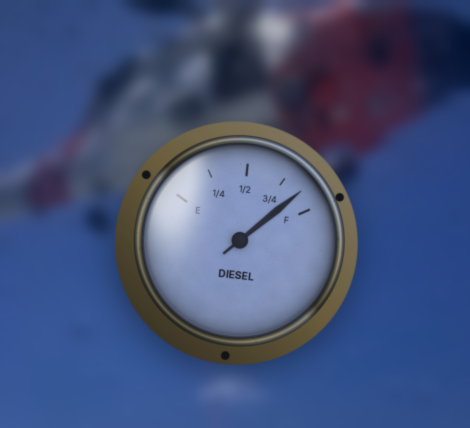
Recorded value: 0.875
